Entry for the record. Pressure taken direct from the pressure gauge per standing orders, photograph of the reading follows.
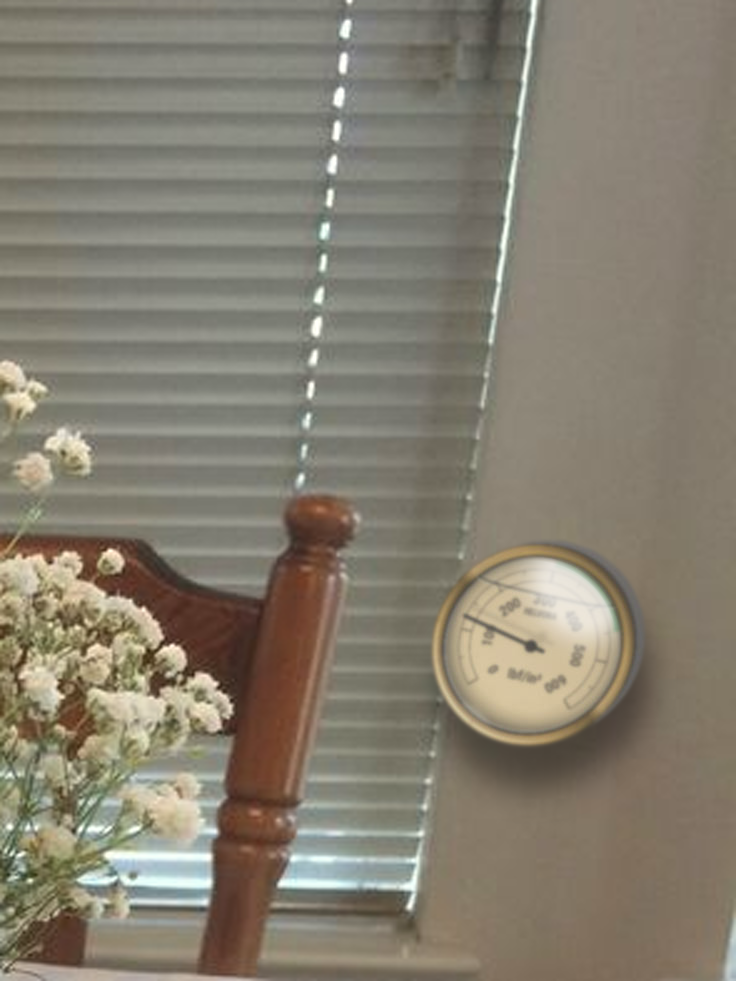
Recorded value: 125 psi
